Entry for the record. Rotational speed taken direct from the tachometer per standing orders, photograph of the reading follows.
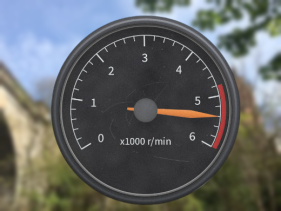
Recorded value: 5400 rpm
